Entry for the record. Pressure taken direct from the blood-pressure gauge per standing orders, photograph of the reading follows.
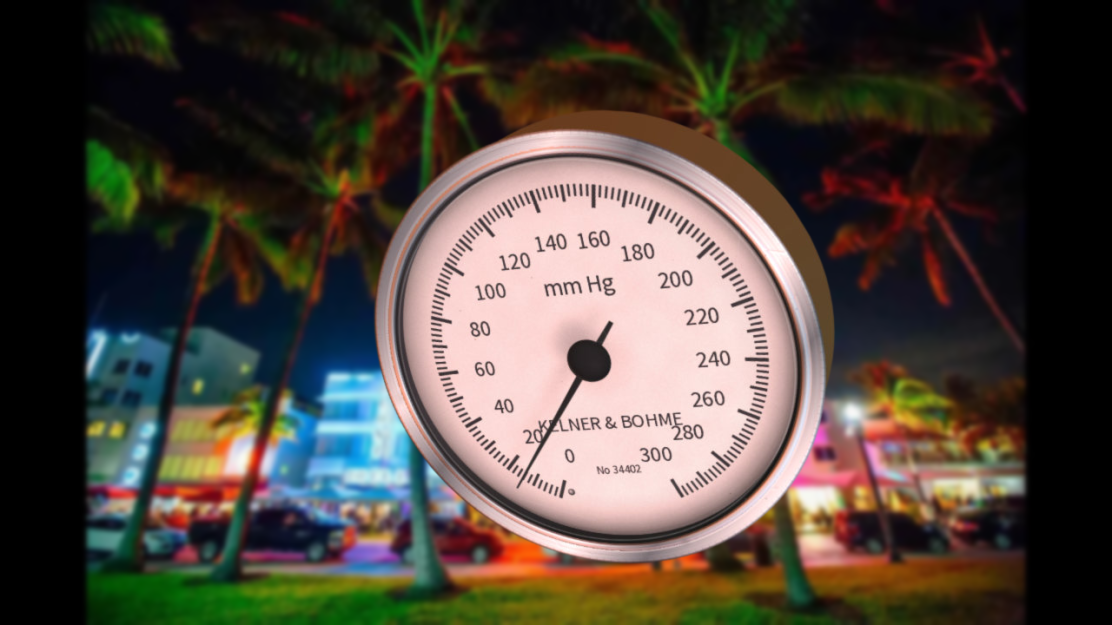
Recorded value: 14 mmHg
